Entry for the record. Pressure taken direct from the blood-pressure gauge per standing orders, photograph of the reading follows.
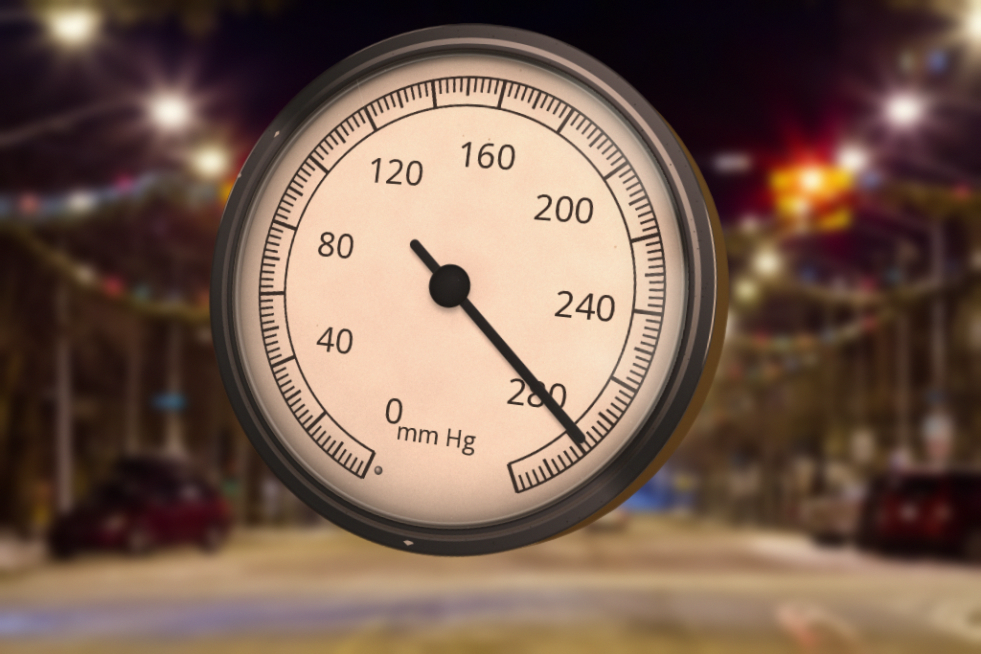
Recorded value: 278 mmHg
